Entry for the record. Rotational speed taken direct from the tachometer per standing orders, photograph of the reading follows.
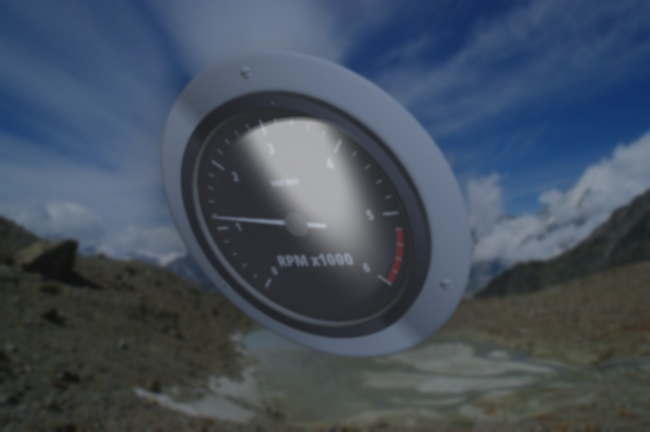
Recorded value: 1200 rpm
